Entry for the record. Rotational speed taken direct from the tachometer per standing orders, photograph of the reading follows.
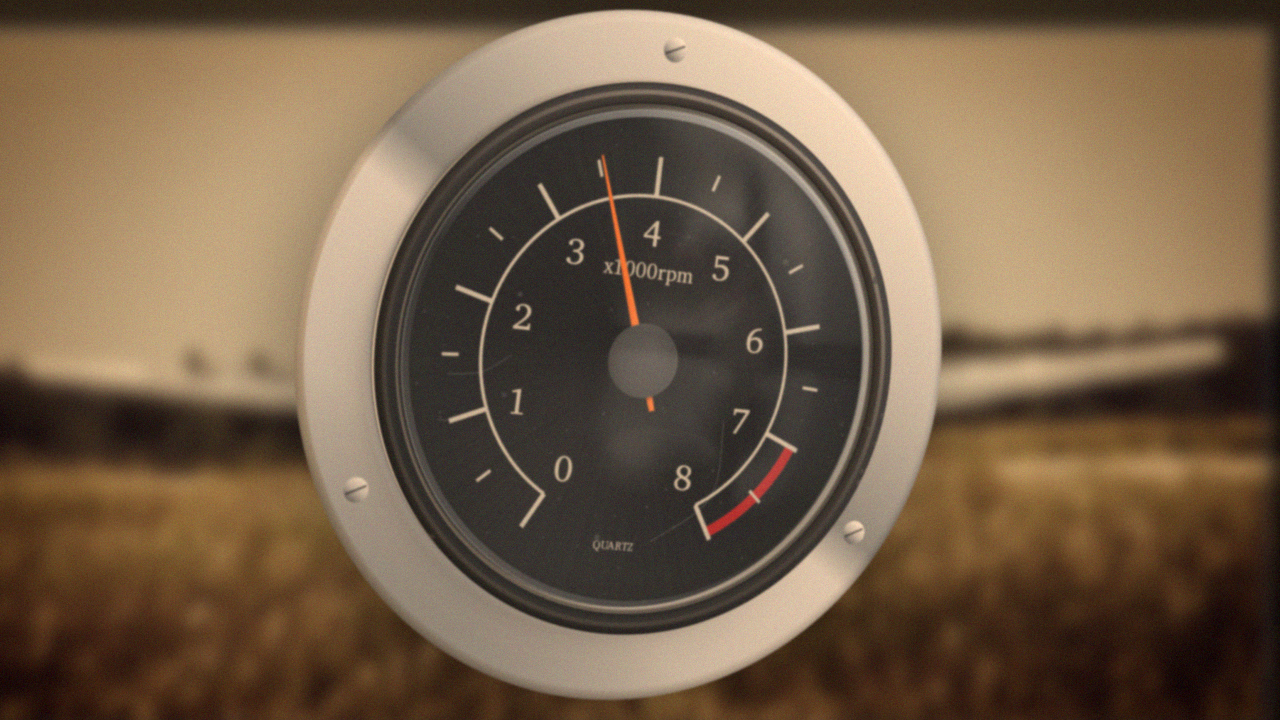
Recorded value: 3500 rpm
